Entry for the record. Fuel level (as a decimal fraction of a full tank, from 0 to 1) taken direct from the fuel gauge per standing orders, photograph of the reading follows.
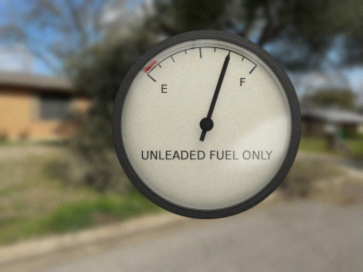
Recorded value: 0.75
